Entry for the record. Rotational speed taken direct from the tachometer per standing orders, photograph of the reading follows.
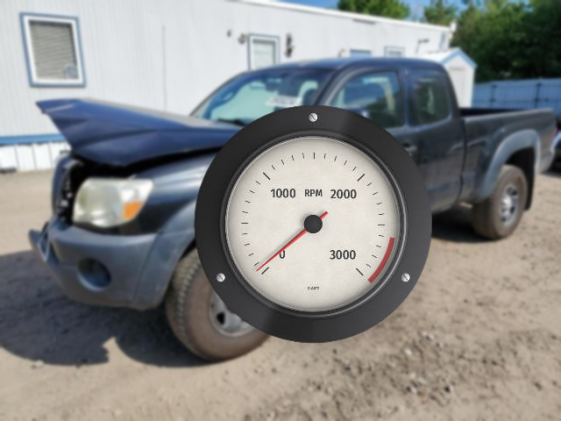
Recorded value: 50 rpm
